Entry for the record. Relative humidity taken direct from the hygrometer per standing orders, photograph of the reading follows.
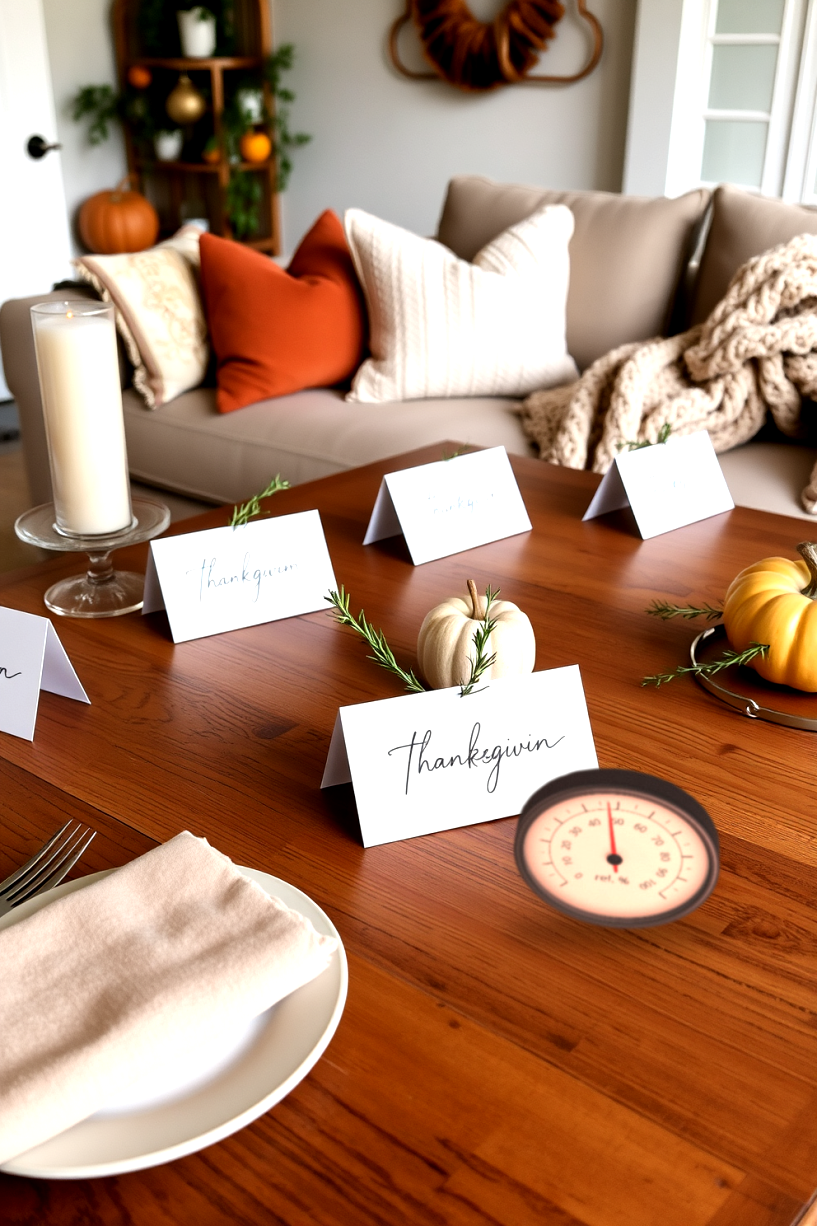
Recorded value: 47.5 %
